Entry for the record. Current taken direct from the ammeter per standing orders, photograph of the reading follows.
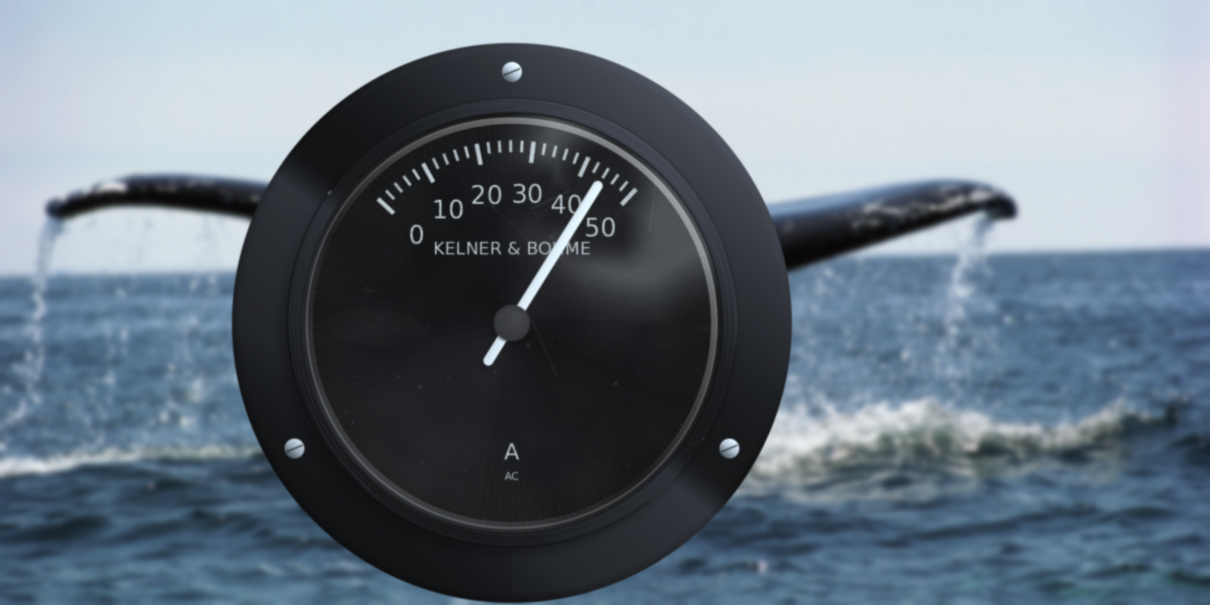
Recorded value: 44 A
